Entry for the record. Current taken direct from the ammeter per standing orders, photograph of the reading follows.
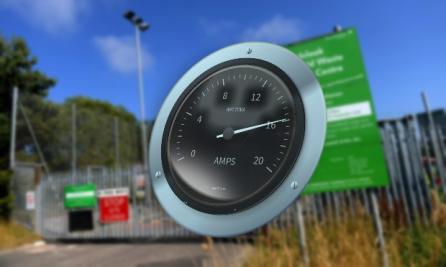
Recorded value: 16 A
